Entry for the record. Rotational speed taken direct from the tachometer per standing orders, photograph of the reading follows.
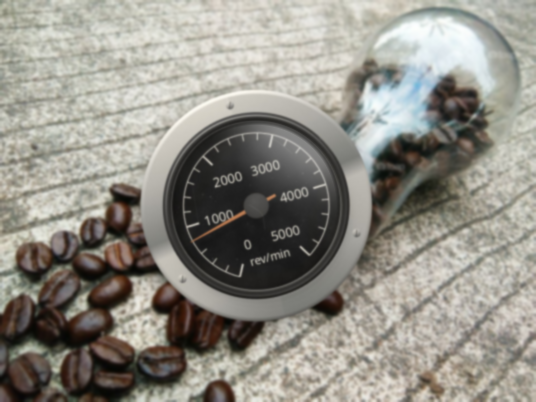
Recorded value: 800 rpm
